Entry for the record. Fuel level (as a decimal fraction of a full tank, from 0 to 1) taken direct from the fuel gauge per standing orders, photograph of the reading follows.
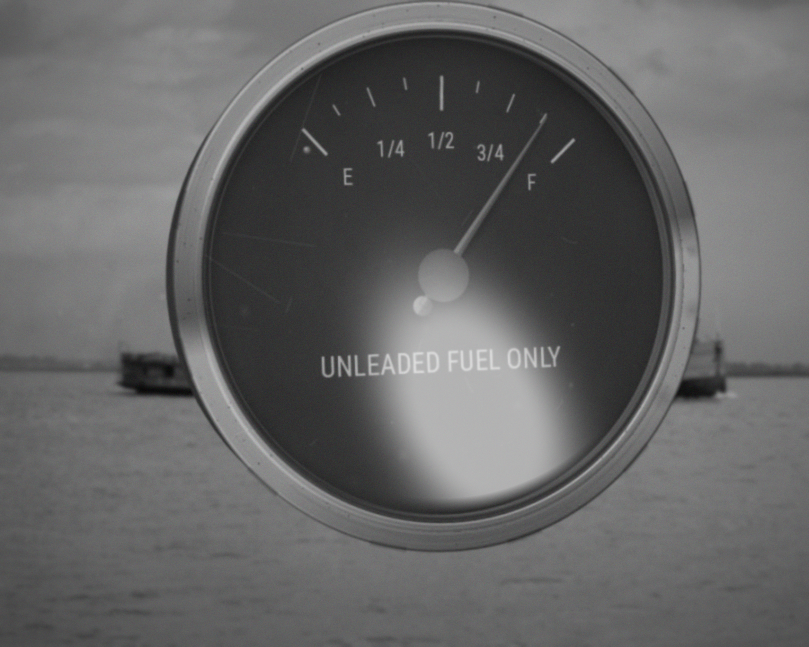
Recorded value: 0.875
